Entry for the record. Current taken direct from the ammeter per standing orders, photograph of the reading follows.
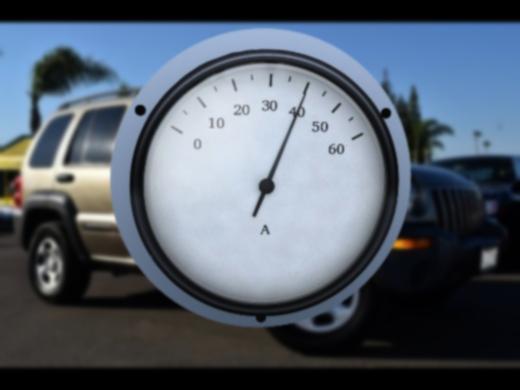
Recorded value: 40 A
